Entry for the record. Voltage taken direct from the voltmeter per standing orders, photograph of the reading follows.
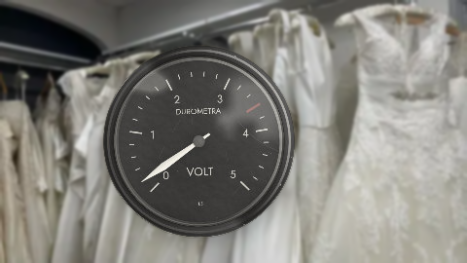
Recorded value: 0.2 V
